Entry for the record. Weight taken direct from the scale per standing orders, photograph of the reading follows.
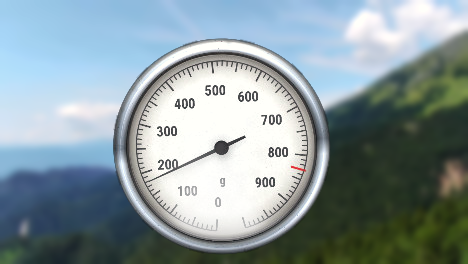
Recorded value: 180 g
